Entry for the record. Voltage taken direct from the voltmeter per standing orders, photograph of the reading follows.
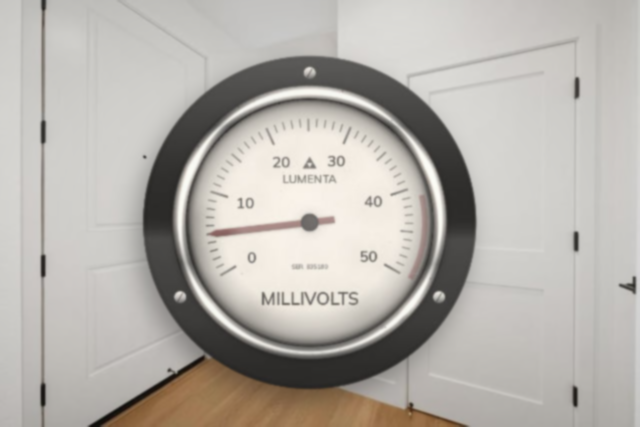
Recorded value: 5 mV
